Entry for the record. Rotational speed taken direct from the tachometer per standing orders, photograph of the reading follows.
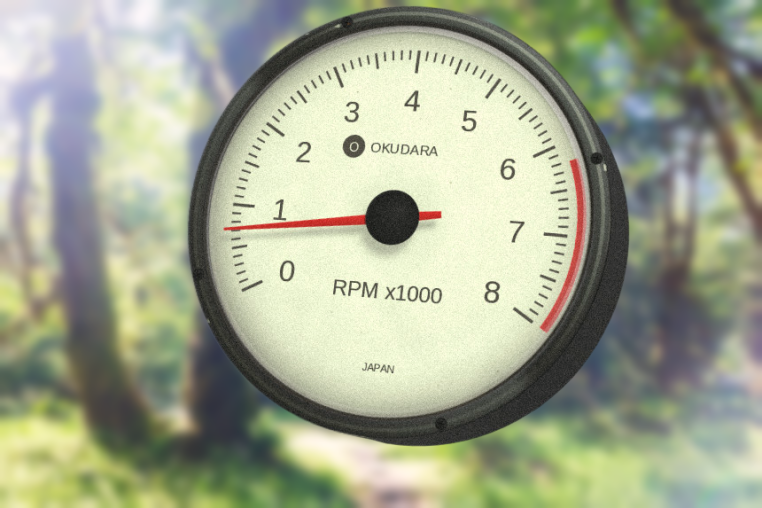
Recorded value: 700 rpm
